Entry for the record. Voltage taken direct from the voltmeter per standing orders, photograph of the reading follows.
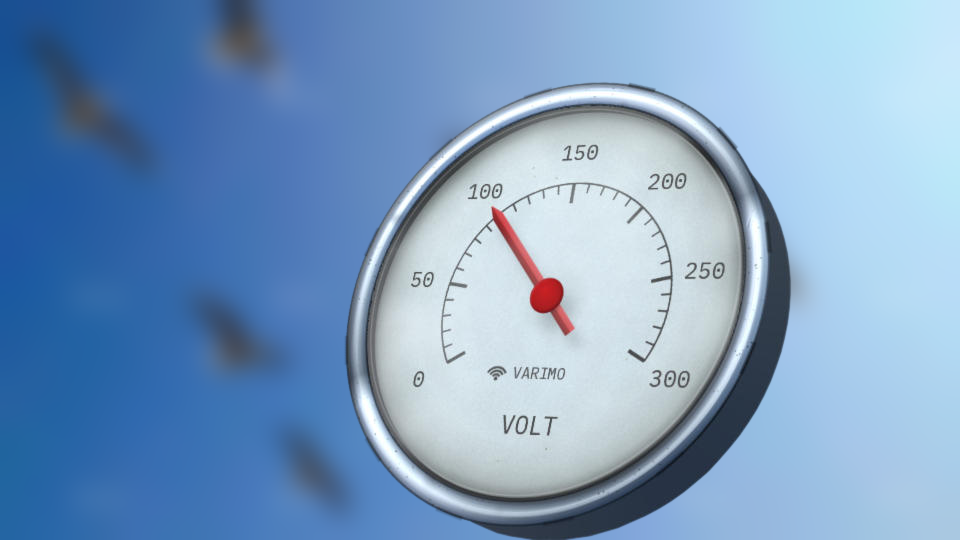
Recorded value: 100 V
